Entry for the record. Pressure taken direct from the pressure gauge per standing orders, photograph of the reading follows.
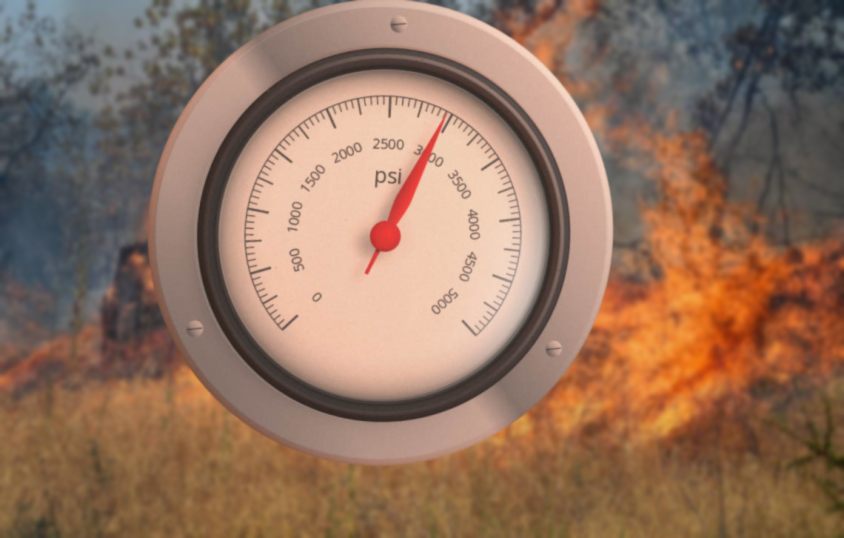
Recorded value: 2950 psi
